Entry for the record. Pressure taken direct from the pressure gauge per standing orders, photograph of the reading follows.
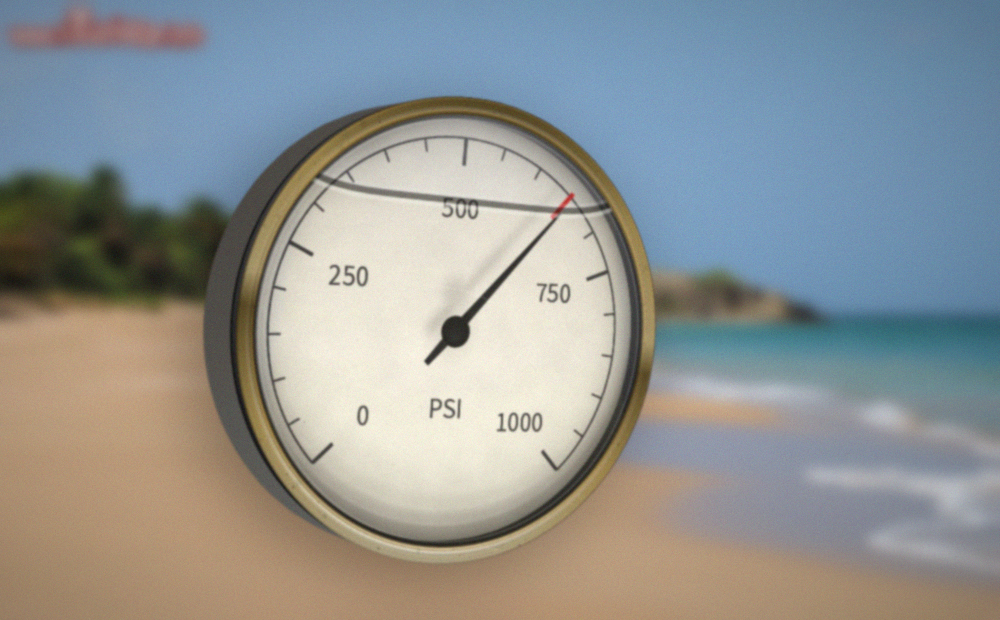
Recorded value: 650 psi
